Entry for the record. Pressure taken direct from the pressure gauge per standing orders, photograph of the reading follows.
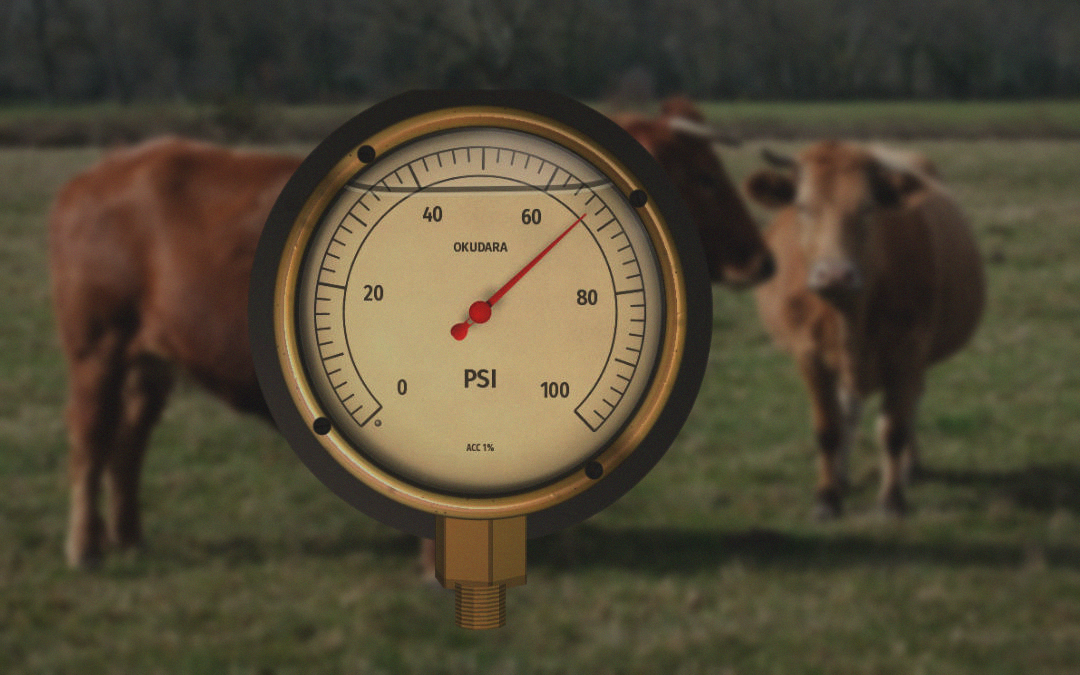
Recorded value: 67 psi
